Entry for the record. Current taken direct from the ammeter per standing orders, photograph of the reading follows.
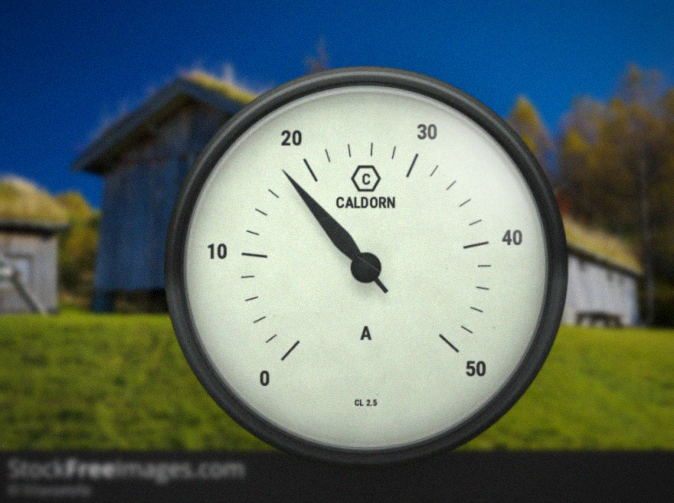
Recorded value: 18 A
